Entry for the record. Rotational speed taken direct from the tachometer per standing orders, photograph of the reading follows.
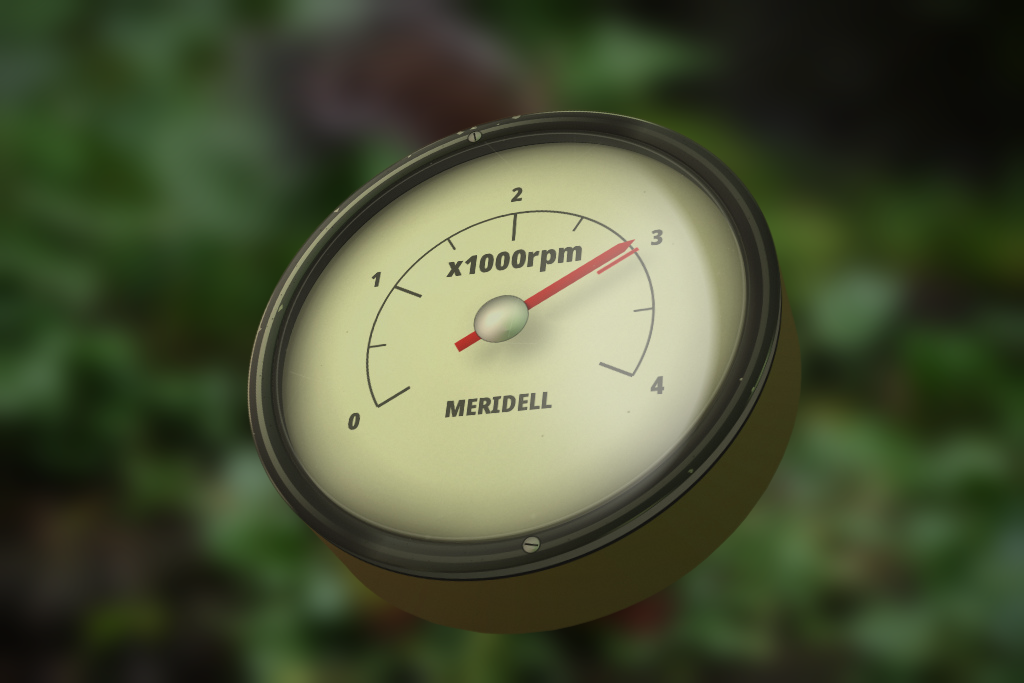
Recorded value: 3000 rpm
